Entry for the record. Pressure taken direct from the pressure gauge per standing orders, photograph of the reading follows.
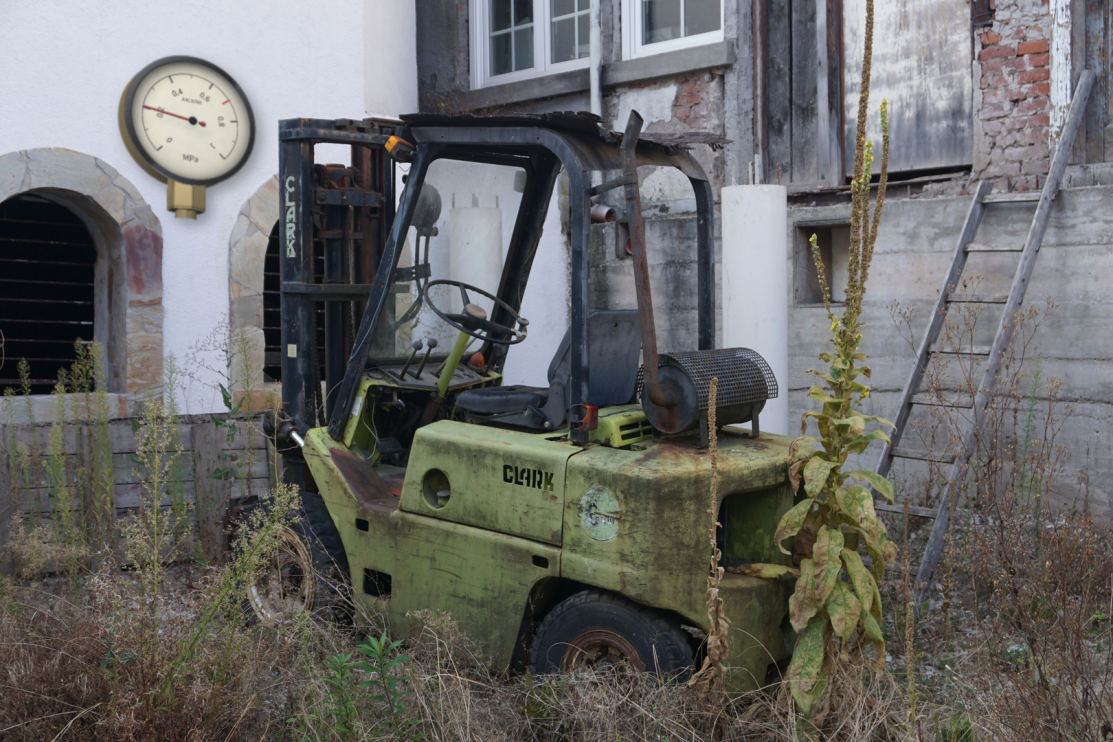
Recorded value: 0.2 MPa
